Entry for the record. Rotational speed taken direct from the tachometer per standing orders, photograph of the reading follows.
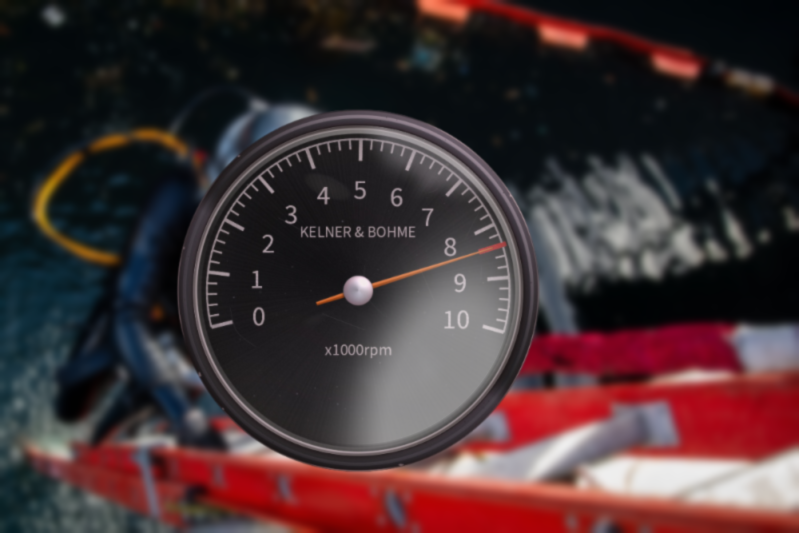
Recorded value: 8400 rpm
